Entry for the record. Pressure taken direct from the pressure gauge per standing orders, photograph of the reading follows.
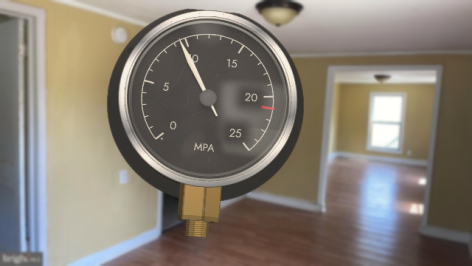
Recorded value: 9.5 MPa
